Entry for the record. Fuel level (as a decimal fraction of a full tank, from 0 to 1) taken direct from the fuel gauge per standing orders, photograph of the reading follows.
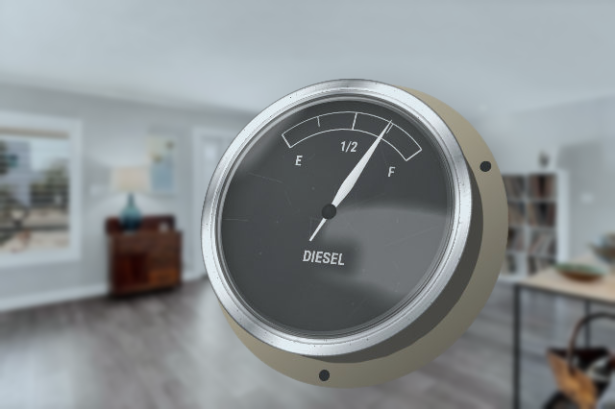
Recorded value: 0.75
